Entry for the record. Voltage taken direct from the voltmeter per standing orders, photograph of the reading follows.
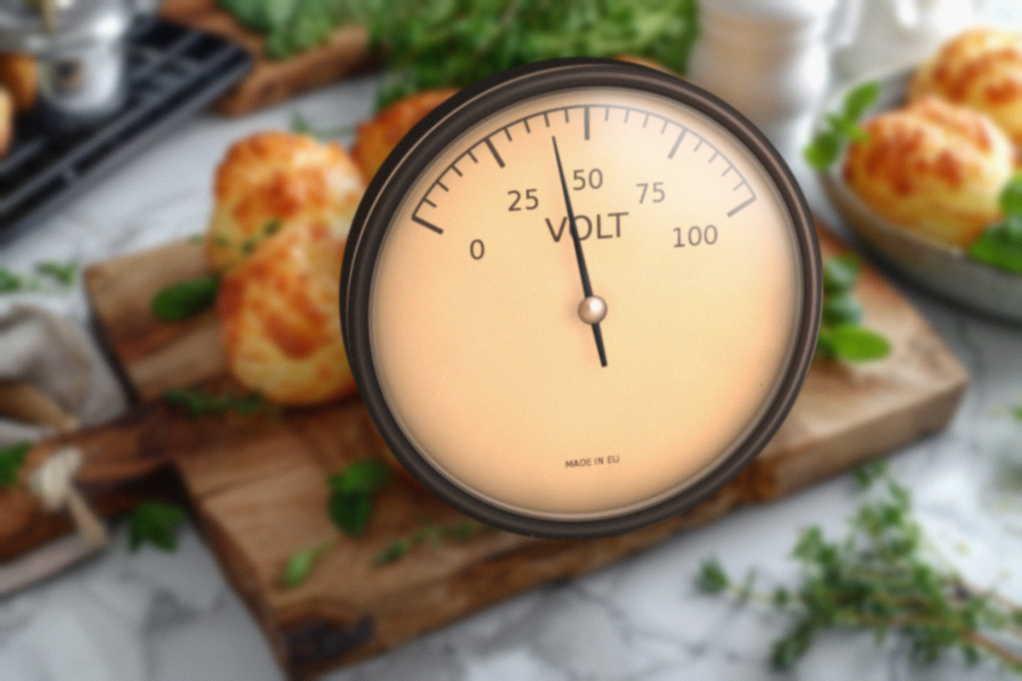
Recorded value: 40 V
